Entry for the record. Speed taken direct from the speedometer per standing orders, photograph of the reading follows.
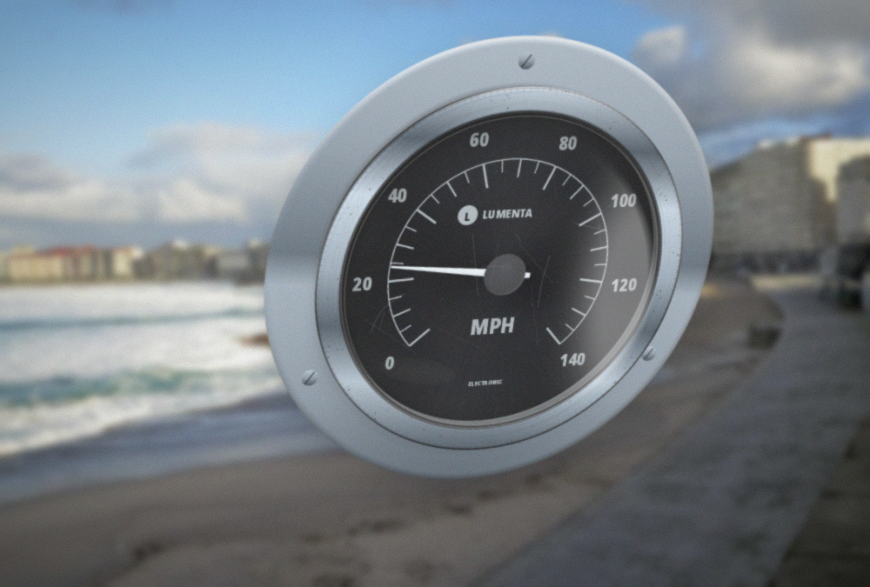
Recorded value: 25 mph
